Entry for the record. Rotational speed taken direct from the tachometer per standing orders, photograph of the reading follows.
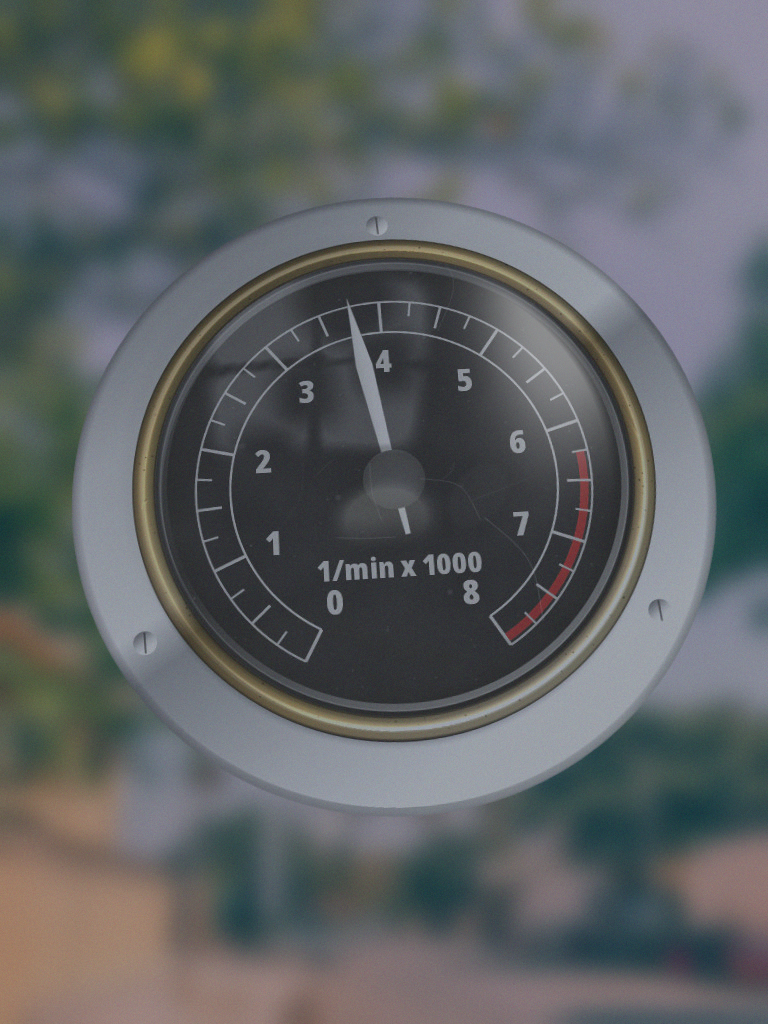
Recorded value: 3750 rpm
